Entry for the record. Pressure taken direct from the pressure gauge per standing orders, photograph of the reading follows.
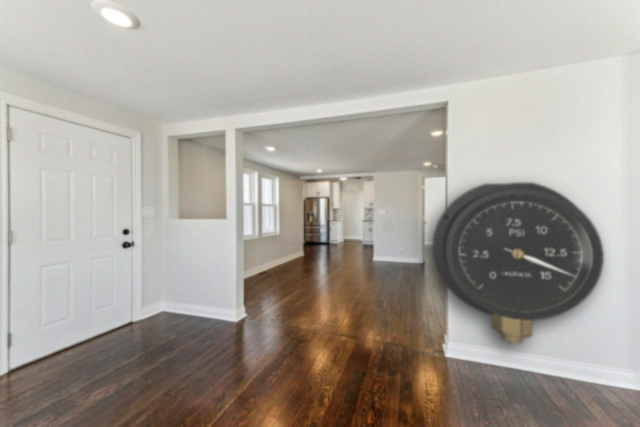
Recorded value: 14 psi
